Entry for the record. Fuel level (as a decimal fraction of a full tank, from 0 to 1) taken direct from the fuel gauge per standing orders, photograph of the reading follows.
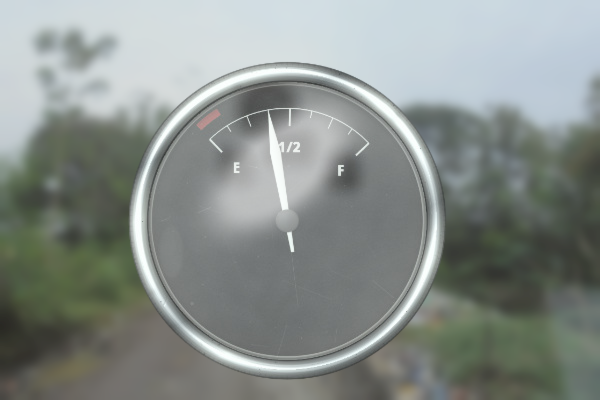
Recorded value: 0.375
